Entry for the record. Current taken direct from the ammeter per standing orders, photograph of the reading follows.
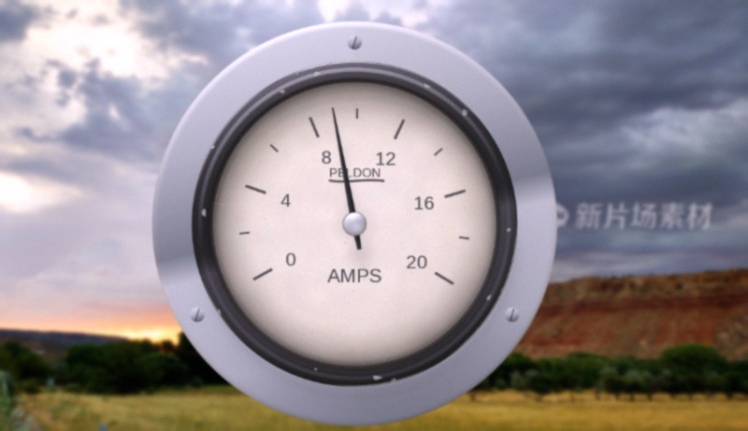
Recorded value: 9 A
